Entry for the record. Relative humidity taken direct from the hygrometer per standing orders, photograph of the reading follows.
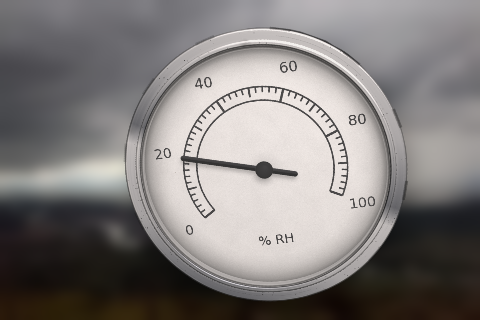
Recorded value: 20 %
